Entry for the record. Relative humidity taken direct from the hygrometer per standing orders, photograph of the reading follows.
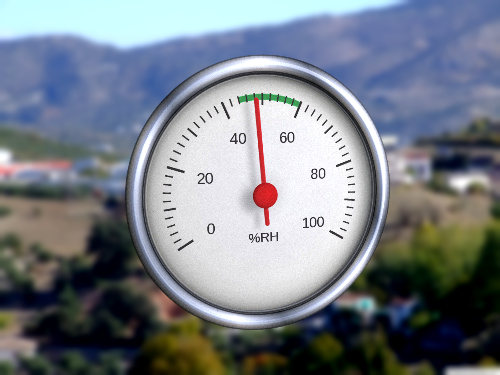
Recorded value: 48 %
